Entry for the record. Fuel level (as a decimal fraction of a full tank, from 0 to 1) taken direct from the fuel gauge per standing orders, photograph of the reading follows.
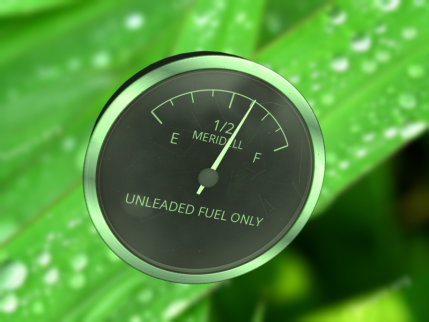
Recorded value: 0.625
